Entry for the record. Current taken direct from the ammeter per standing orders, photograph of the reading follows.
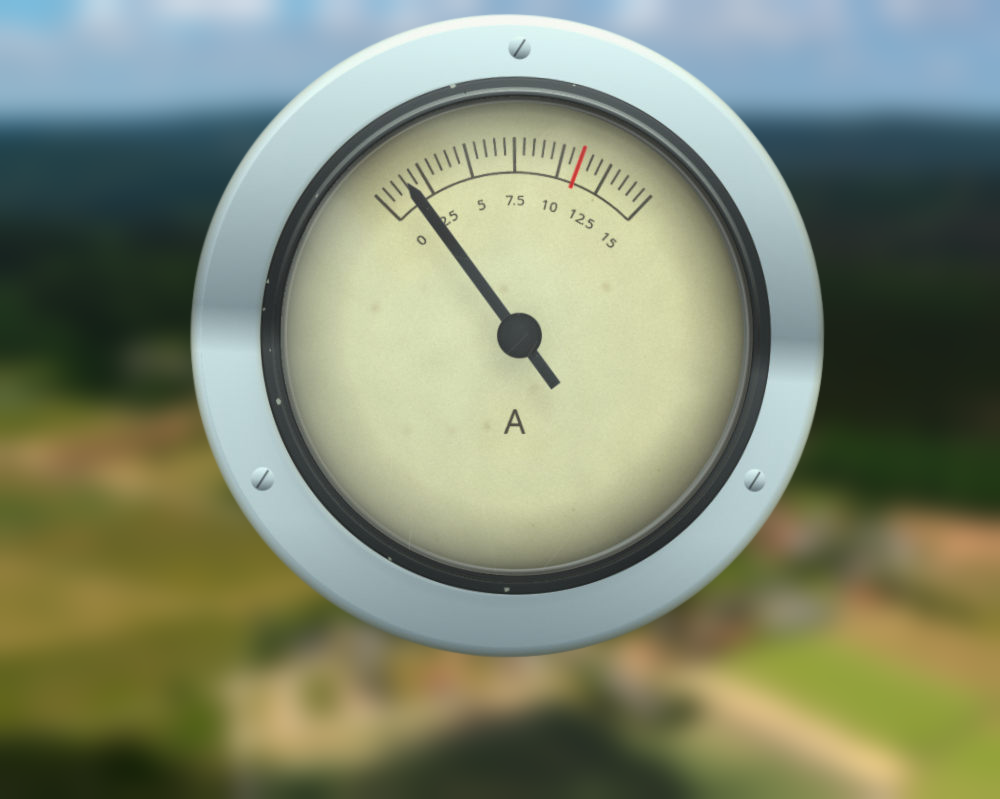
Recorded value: 1.5 A
